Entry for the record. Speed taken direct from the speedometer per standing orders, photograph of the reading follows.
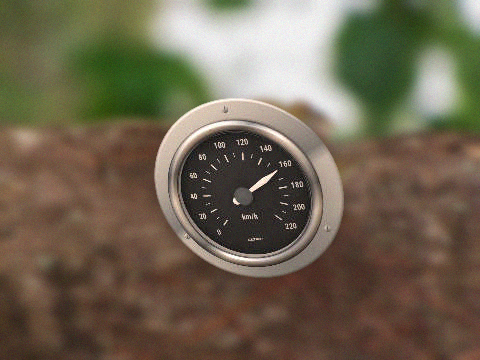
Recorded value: 160 km/h
